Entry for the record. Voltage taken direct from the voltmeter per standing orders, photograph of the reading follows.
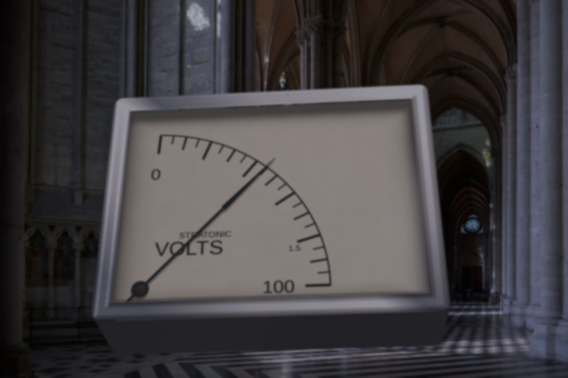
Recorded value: 45 V
